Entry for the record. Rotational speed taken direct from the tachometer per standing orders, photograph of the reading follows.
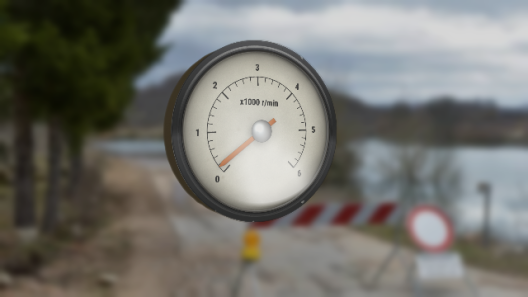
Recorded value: 200 rpm
